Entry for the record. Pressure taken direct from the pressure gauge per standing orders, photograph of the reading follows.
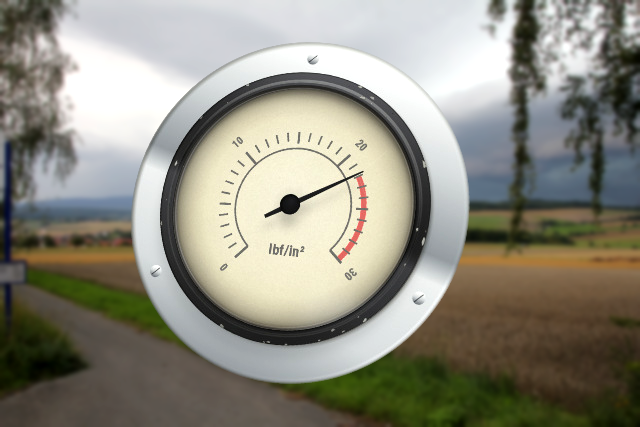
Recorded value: 22 psi
